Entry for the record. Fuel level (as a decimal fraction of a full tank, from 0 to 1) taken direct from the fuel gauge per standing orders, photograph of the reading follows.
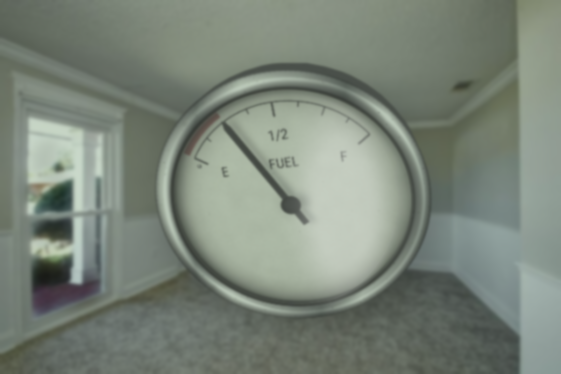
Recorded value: 0.25
